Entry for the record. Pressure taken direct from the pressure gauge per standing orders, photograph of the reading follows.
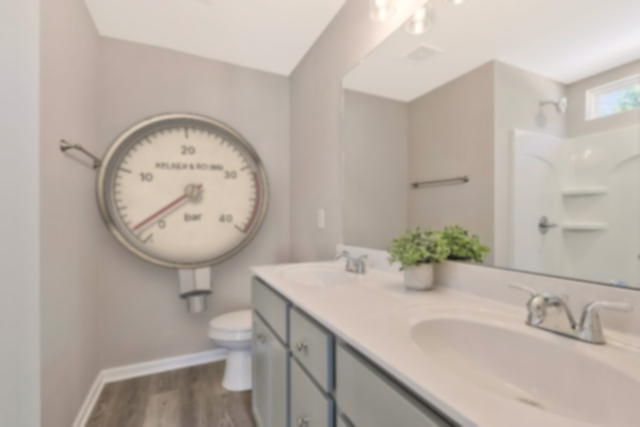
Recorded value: 2 bar
